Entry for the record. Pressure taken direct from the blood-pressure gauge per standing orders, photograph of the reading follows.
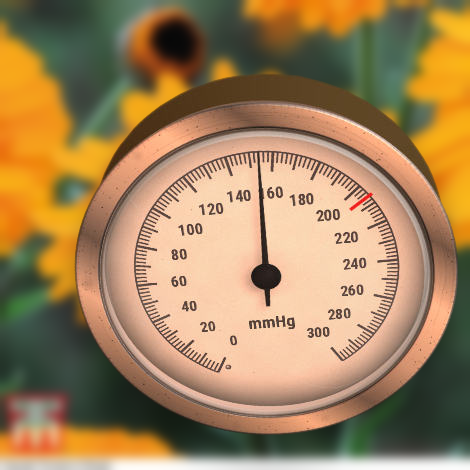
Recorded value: 154 mmHg
